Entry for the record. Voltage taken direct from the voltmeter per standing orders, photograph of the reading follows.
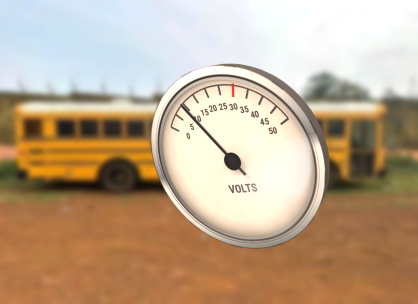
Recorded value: 10 V
